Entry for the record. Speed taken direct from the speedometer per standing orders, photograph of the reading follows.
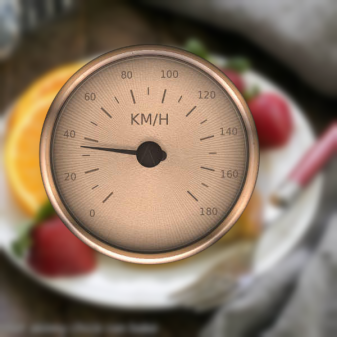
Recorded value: 35 km/h
